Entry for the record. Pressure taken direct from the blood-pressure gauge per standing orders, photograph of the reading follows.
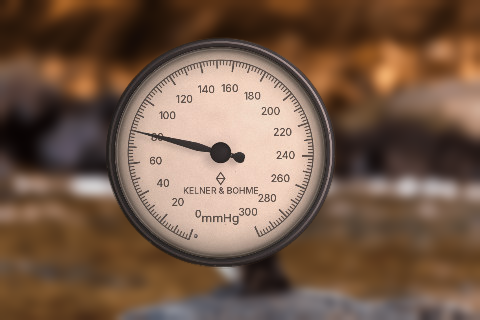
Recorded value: 80 mmHg
